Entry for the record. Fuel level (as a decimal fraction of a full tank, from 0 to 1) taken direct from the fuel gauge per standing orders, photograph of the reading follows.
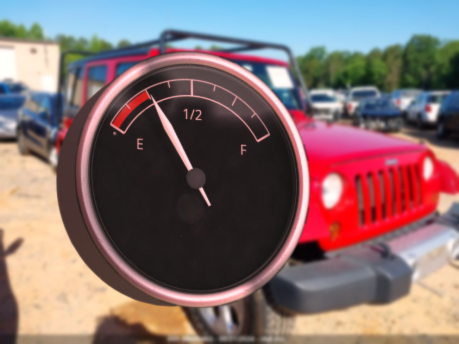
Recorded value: 0.25
